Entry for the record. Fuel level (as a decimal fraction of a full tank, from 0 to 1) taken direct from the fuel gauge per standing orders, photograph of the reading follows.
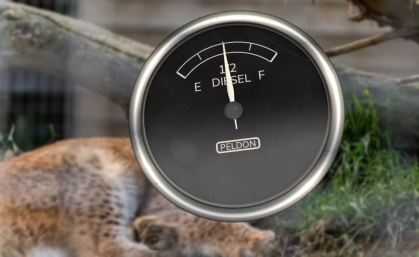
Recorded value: 0.5
